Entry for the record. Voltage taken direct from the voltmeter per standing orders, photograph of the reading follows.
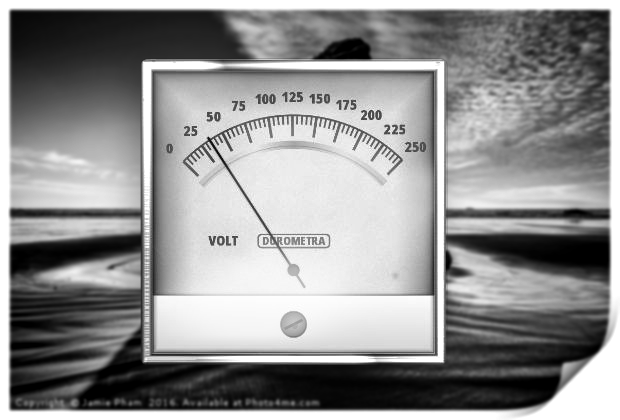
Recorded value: 35 V
